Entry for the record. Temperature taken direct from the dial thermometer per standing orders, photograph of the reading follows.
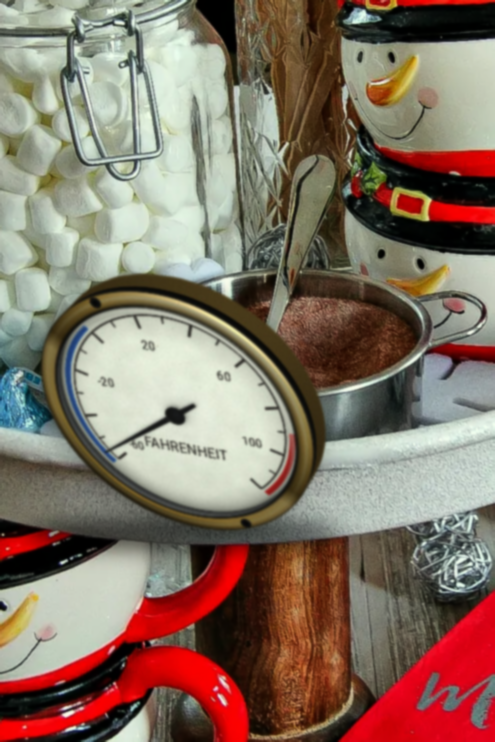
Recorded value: -55 °F
